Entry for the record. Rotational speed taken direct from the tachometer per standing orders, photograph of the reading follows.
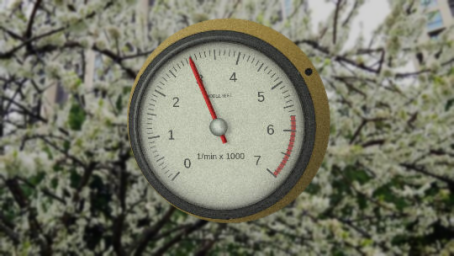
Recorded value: 3000 rpm
